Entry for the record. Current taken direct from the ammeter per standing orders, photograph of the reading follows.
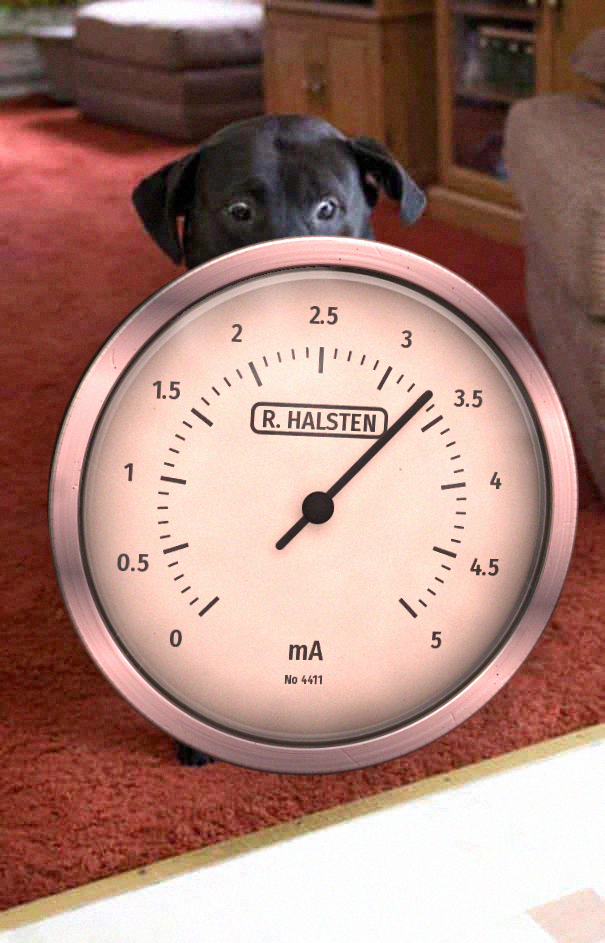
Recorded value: 3.3 mA
